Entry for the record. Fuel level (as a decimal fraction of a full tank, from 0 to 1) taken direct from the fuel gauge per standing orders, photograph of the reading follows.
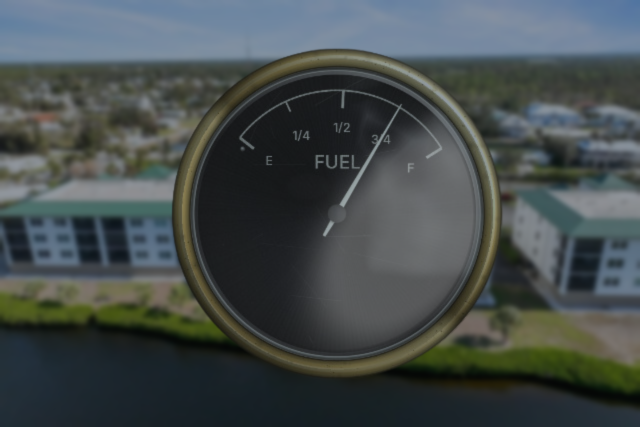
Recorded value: 0.75
